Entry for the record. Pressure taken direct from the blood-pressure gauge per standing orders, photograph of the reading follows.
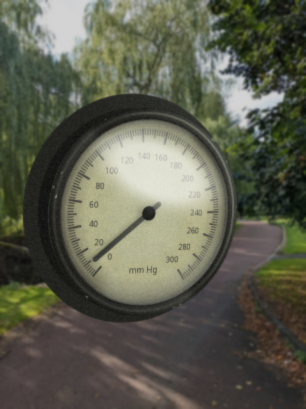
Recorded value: 10 mmHg
